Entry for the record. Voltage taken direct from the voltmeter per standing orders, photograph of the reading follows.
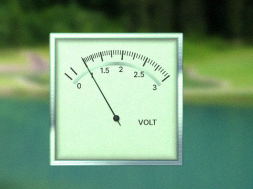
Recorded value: 1 V
